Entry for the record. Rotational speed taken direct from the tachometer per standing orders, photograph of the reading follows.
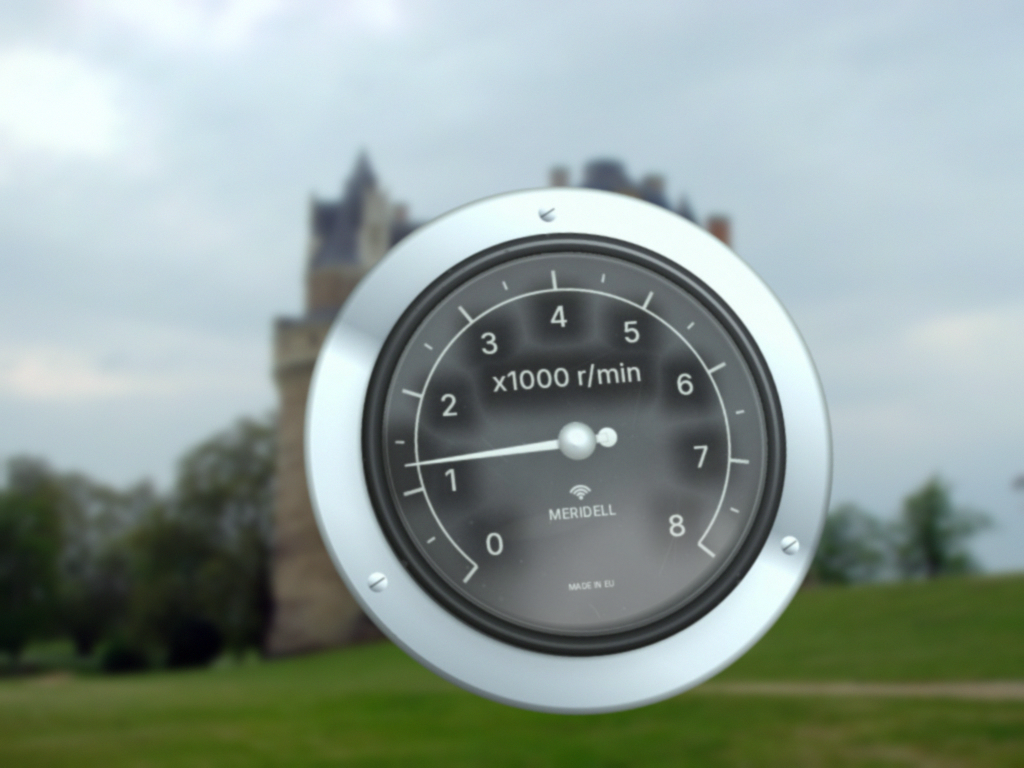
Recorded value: 1250 rpm
